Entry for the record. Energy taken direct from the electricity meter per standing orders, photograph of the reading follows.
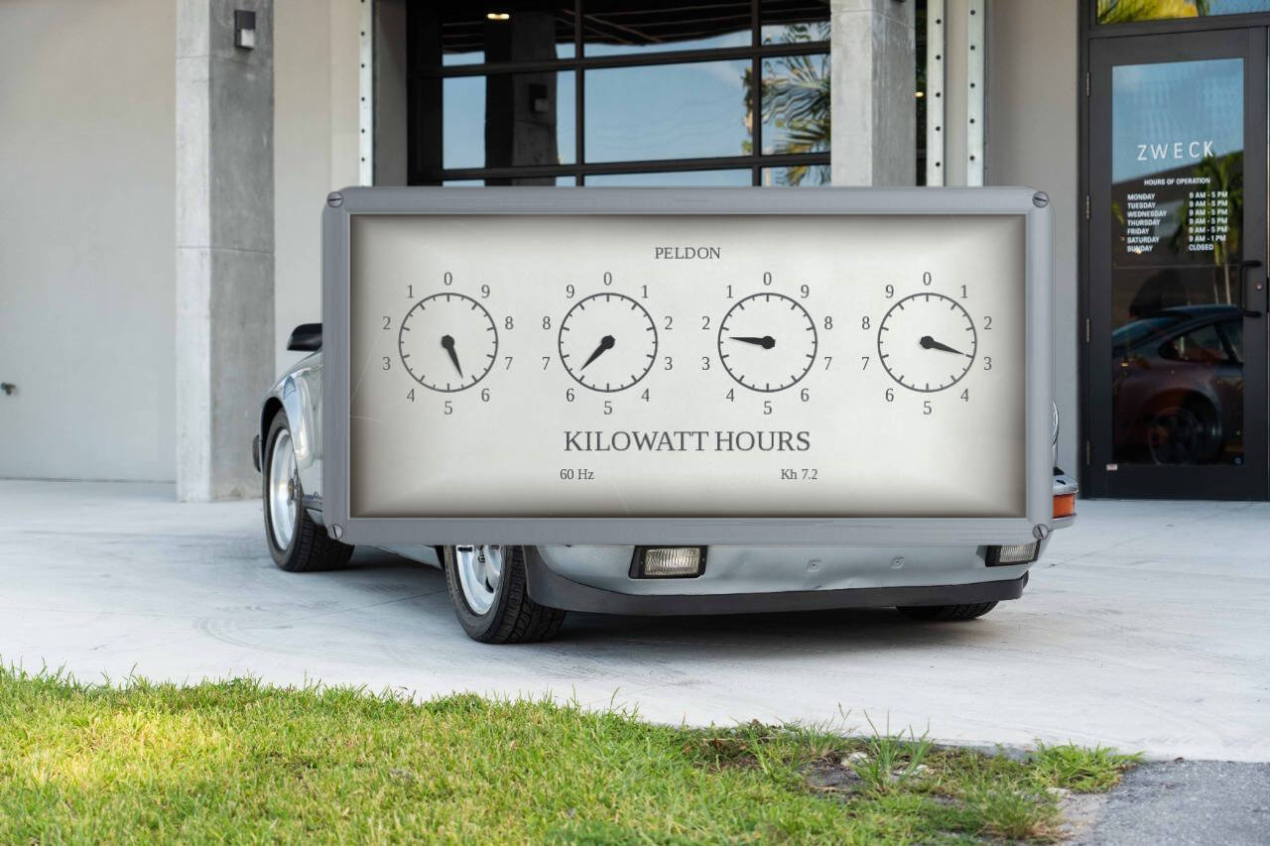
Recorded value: 5623 kWh
